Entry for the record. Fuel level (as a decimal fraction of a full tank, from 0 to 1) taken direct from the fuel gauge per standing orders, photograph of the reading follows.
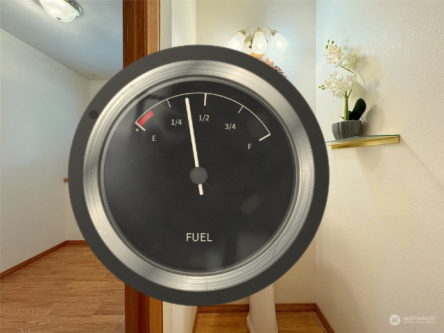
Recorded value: 0.375
